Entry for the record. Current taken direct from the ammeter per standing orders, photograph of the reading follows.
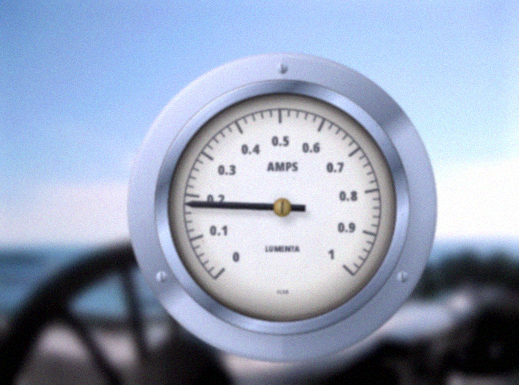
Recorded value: 0.18 A
